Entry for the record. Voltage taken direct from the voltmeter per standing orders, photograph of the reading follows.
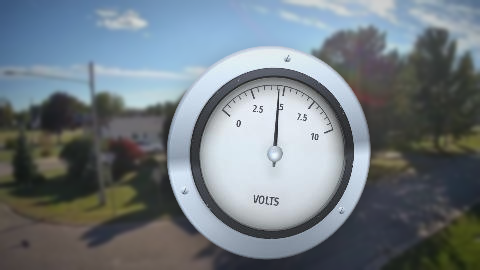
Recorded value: 4.5 V
